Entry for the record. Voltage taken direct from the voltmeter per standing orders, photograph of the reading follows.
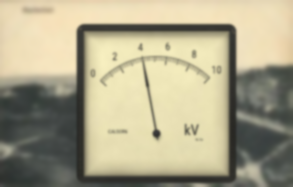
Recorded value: 4 kV
